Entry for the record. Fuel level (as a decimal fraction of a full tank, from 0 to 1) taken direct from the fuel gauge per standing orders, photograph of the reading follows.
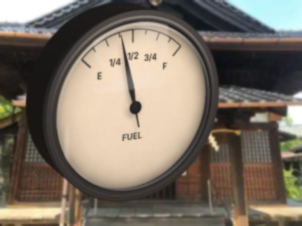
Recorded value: 0.375
